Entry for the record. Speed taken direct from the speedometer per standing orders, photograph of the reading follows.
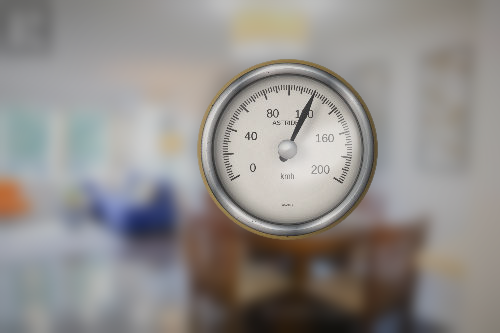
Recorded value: 120 km/h
